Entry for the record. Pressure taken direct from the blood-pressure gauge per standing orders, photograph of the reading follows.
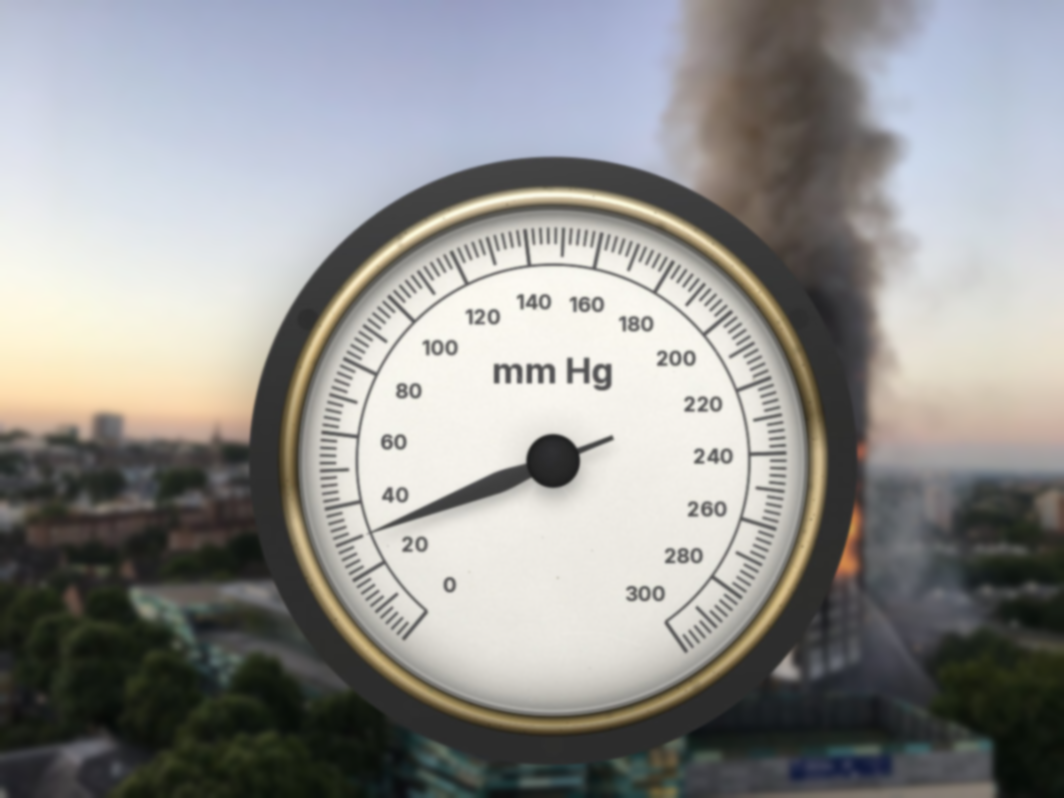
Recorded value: 30 mmHg
